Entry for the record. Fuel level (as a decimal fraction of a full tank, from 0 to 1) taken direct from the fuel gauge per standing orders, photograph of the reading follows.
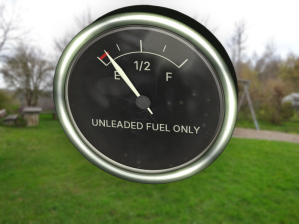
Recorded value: 0.125
